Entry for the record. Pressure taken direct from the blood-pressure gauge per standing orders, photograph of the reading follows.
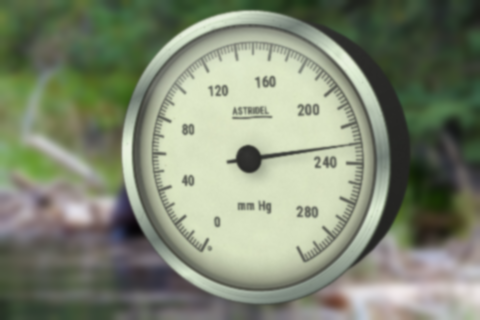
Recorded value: 230 mmHg
